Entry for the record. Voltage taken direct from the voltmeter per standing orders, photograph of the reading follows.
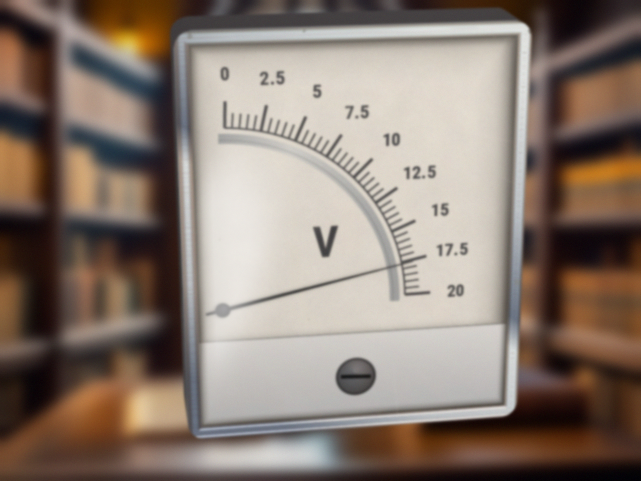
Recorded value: 17.5 V
